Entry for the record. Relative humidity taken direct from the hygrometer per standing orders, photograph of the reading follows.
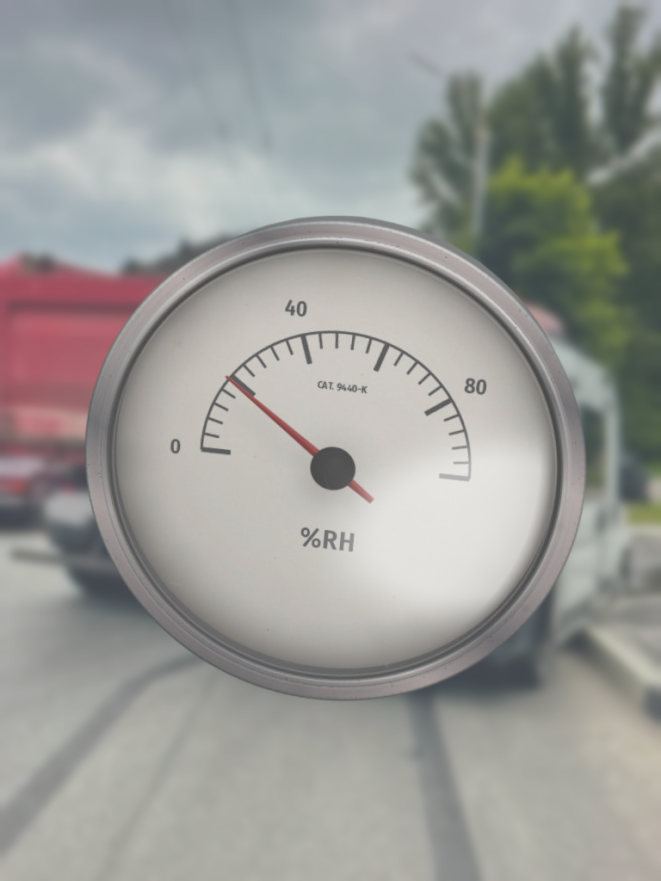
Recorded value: 20 %
